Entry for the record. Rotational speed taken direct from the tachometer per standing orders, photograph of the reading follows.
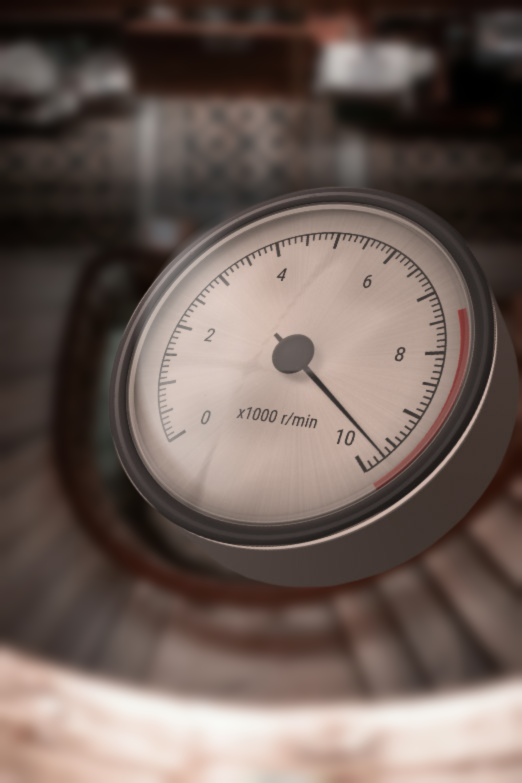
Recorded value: 9700 rpm
